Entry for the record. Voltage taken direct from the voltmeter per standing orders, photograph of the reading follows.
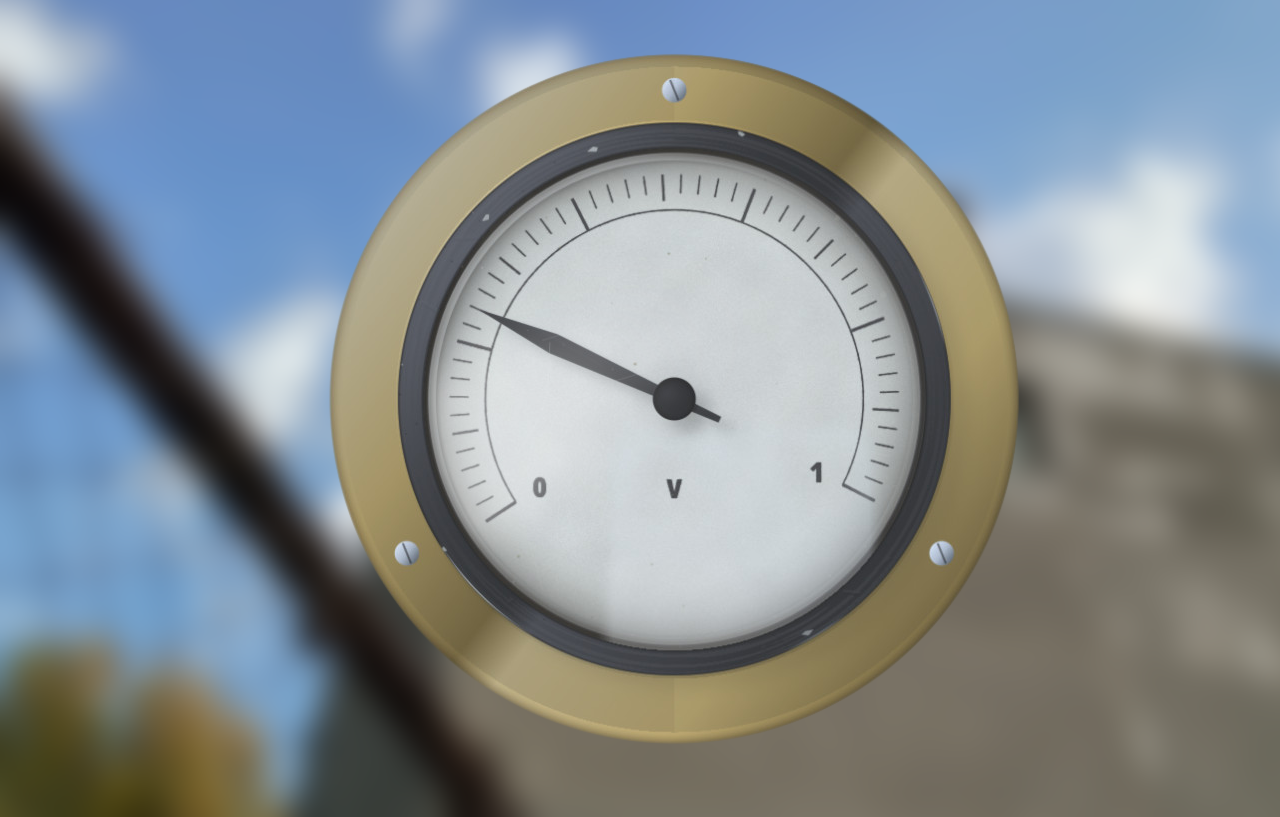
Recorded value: 0.24 V
